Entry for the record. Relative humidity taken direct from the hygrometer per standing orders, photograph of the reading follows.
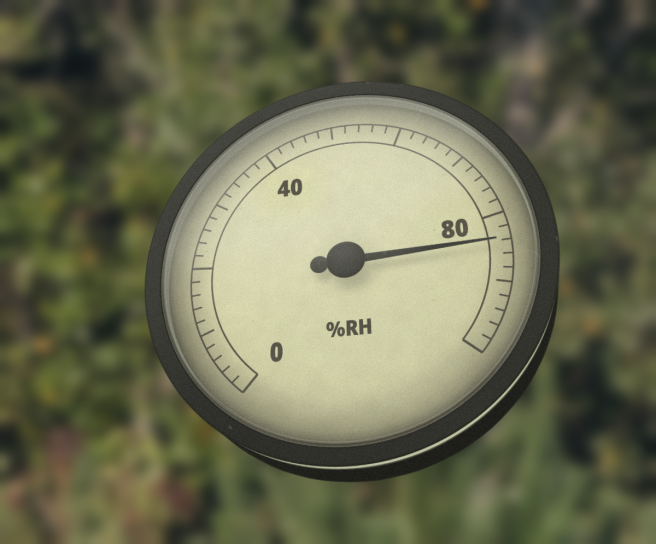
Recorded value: 84 %
